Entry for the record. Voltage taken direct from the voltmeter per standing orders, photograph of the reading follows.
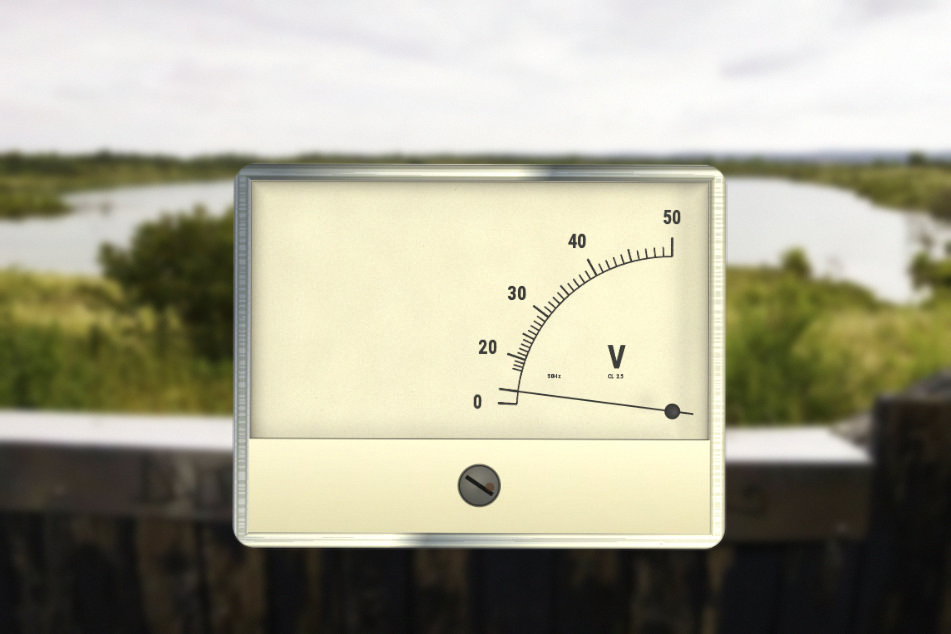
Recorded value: 10 V
